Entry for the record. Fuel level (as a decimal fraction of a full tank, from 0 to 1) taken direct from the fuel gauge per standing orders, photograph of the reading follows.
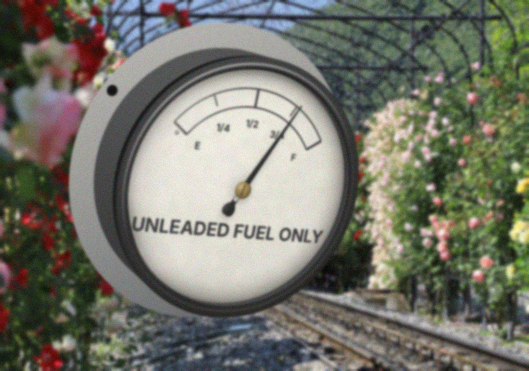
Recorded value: 0.75
